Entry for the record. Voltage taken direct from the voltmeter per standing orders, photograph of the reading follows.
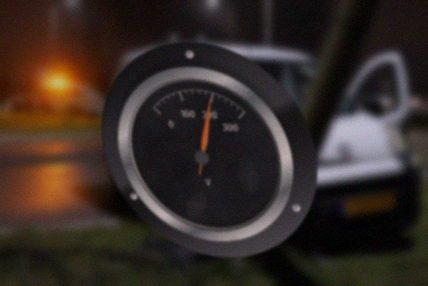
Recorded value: 200 V
